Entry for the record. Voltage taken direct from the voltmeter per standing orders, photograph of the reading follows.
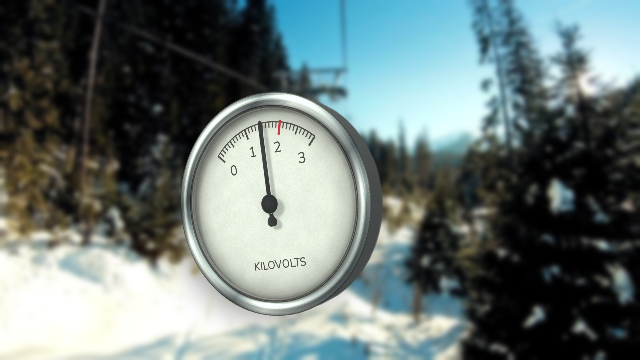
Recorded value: 1.5 kV
